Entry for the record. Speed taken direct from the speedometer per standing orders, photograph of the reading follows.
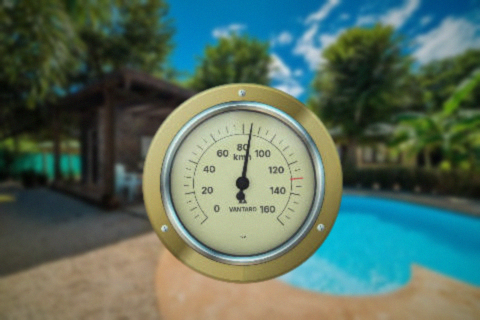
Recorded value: 85 km/h
